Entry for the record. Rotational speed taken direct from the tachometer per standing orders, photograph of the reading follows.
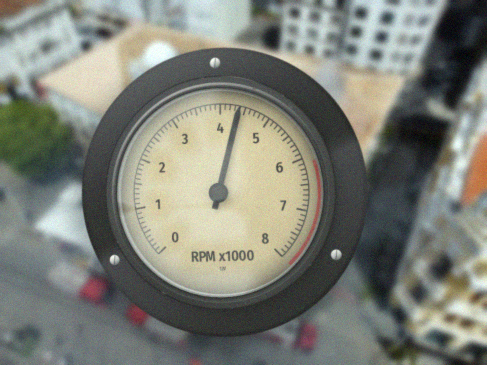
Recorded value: 4400 rpm
